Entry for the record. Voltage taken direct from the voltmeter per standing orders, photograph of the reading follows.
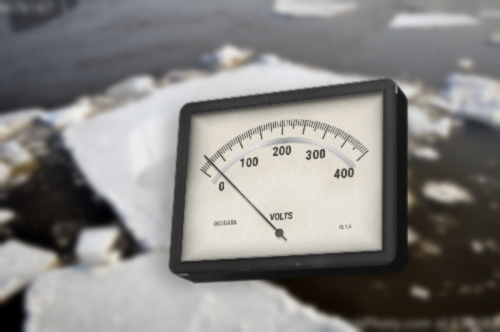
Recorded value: 25 V
